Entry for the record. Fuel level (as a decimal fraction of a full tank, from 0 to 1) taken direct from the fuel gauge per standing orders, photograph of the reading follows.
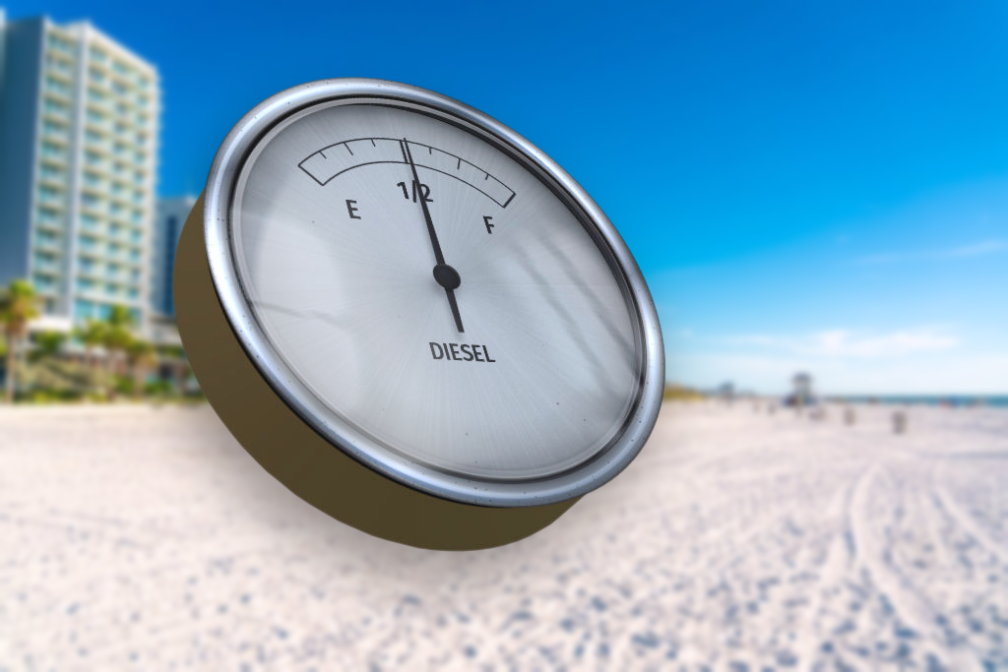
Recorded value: 0.5
